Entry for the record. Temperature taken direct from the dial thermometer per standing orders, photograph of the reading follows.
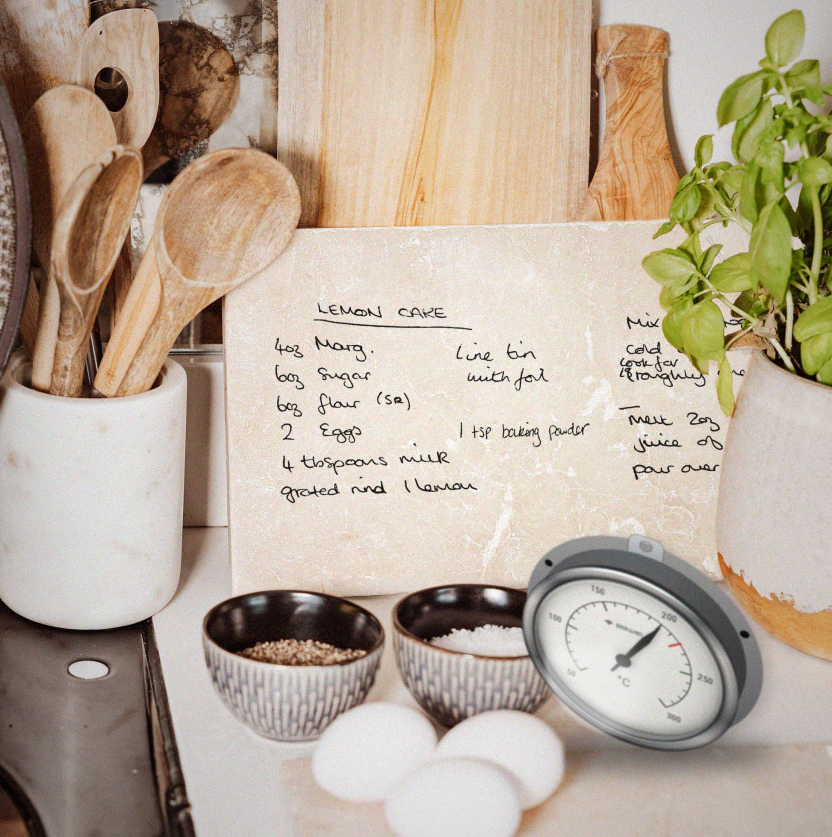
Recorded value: 200 °C
